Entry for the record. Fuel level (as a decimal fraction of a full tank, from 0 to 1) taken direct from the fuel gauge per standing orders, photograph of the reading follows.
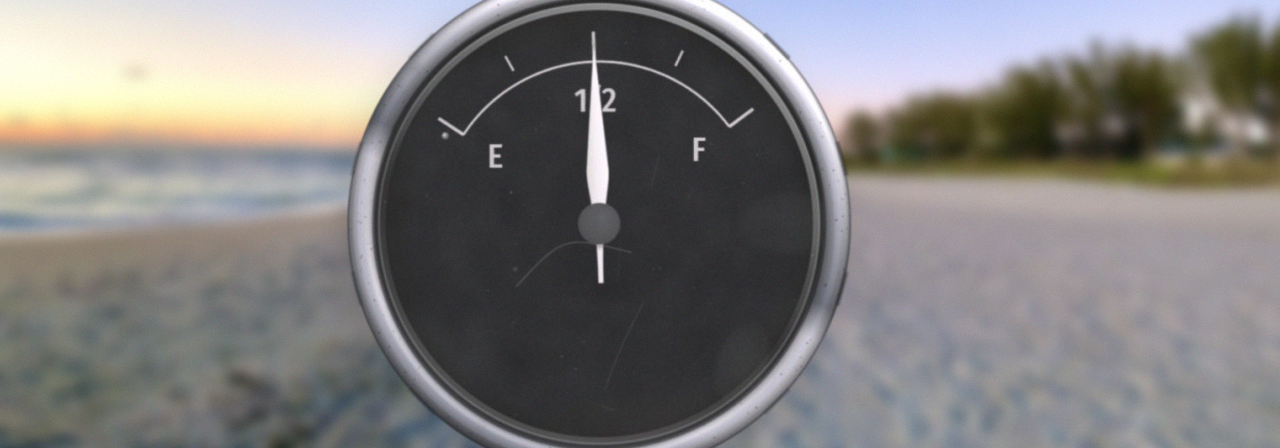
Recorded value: 0.5
